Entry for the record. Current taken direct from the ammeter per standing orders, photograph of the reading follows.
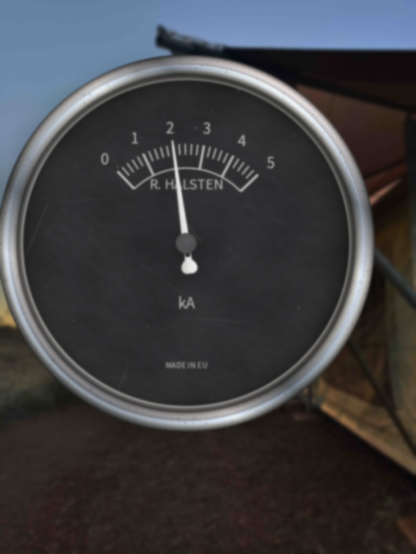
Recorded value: 2 kA
